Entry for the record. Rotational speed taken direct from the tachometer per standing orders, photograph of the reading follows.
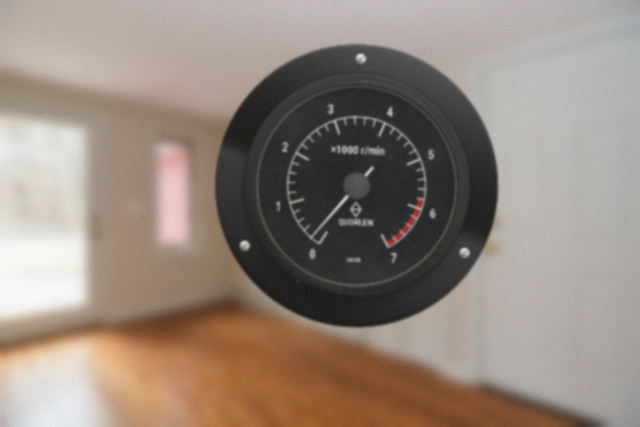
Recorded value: 200 rpm
